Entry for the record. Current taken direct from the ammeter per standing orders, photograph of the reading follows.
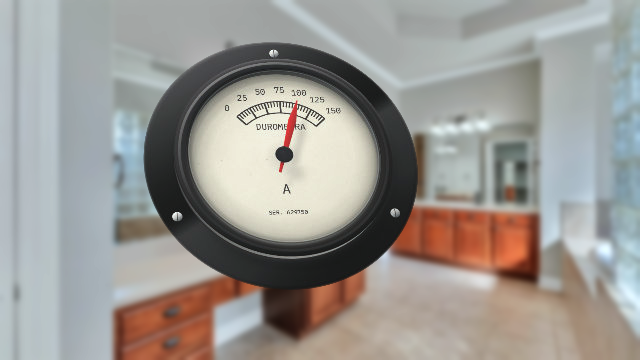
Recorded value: 100 A
